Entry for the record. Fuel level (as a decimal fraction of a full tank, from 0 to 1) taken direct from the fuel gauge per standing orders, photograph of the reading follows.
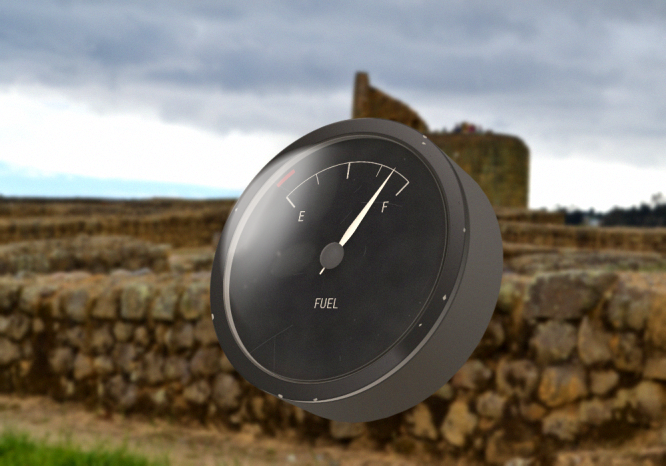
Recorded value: 0.875
